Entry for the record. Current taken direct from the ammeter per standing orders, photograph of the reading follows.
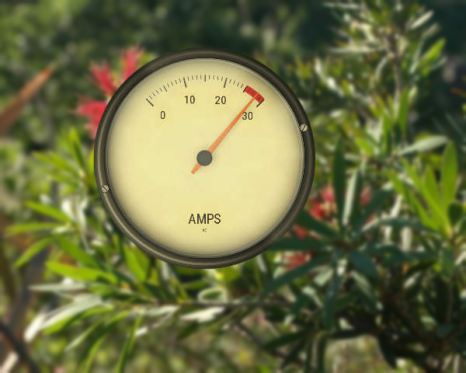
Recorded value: 28 A
